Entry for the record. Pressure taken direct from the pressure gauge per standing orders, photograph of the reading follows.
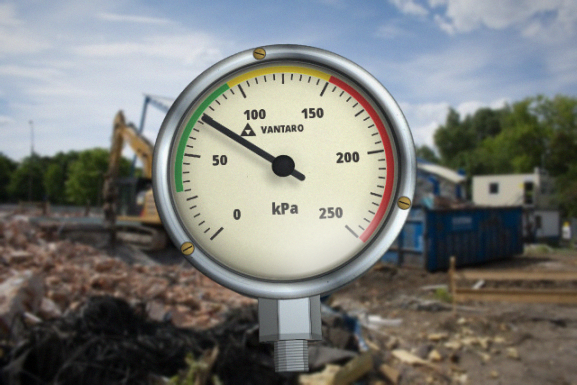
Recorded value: 72.5 kPa
